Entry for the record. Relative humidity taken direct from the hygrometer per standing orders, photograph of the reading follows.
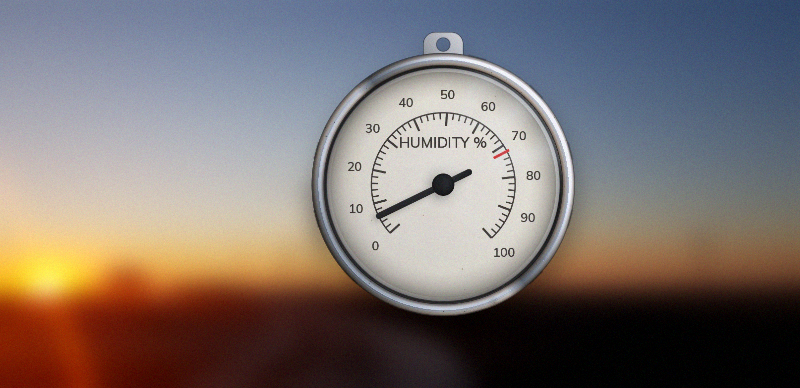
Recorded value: 6 %
